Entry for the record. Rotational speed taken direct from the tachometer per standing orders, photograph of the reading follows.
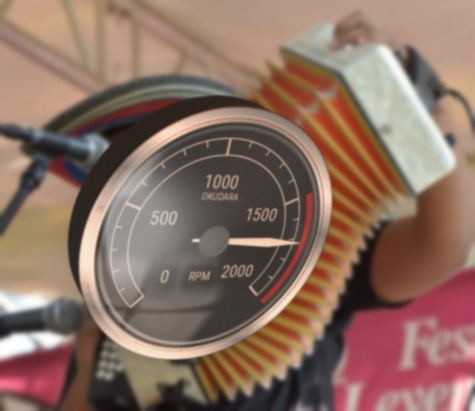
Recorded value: 1700 rpm
